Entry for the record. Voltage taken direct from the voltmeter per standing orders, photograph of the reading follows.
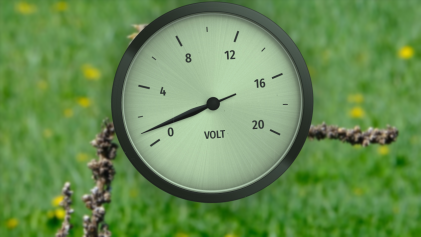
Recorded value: 1 V
